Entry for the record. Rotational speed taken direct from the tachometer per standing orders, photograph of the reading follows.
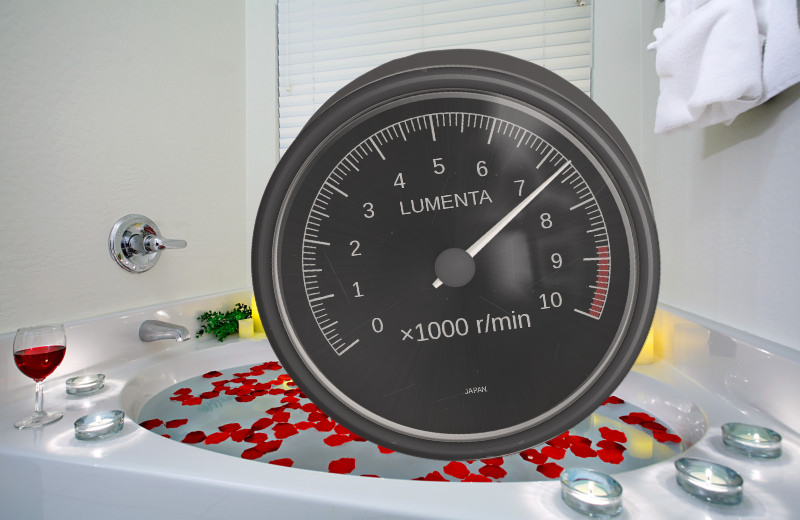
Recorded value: 7300 rpm
